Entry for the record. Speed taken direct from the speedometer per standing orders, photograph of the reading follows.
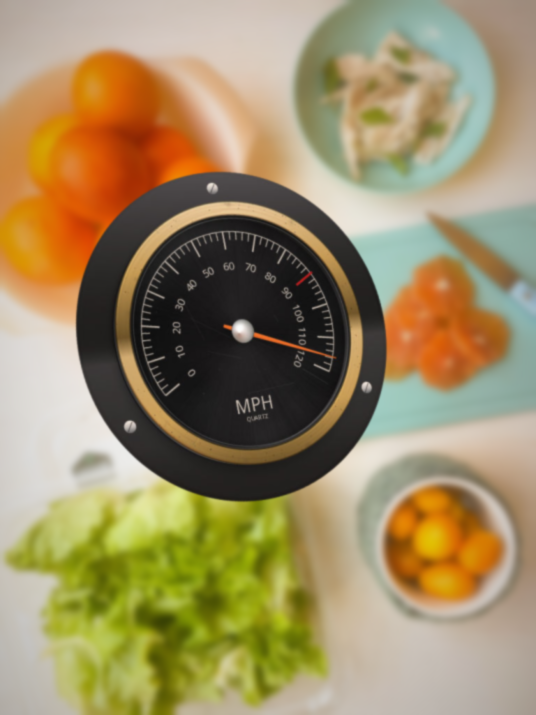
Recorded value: 116 mph
